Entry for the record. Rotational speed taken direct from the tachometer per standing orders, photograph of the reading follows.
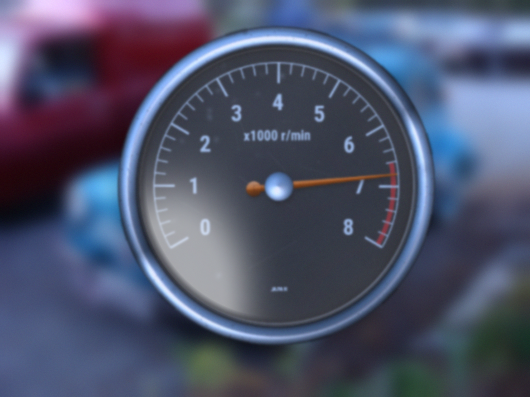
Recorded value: 6800 rpm
